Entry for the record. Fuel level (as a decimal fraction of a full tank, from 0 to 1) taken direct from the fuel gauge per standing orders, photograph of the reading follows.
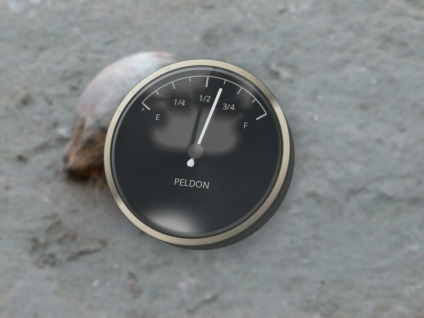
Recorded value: 0.625
